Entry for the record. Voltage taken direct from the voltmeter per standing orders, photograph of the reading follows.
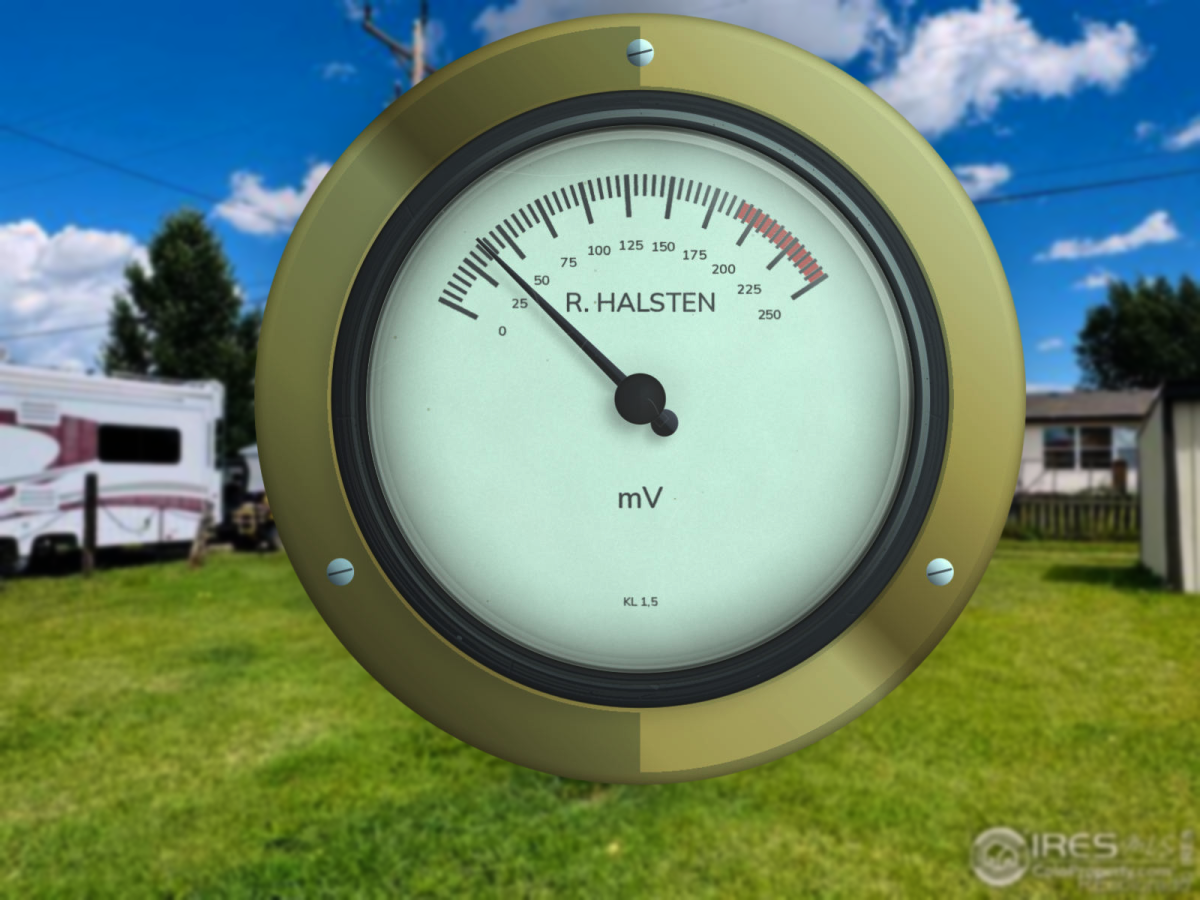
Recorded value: 37.5 mV
